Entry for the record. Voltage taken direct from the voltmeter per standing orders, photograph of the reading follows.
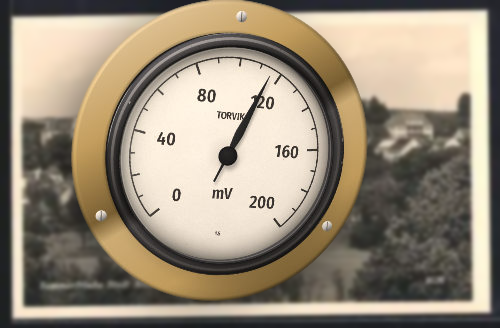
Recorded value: 115 mV
